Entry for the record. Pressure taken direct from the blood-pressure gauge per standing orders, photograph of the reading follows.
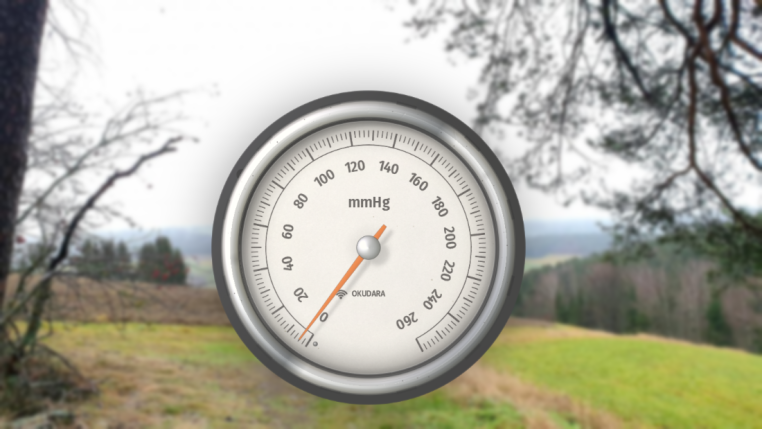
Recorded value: 4 mmHg
